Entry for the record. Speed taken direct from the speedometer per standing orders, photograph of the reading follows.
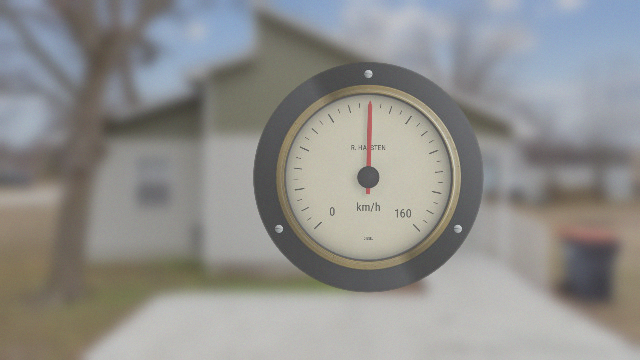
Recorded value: 80 km/h
